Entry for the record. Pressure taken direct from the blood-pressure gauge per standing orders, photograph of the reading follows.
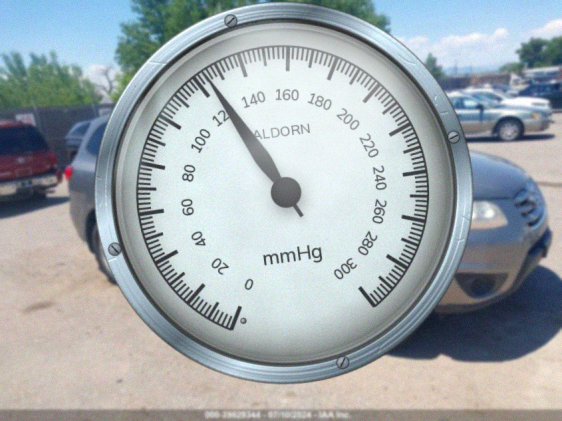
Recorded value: 124 mmHg
